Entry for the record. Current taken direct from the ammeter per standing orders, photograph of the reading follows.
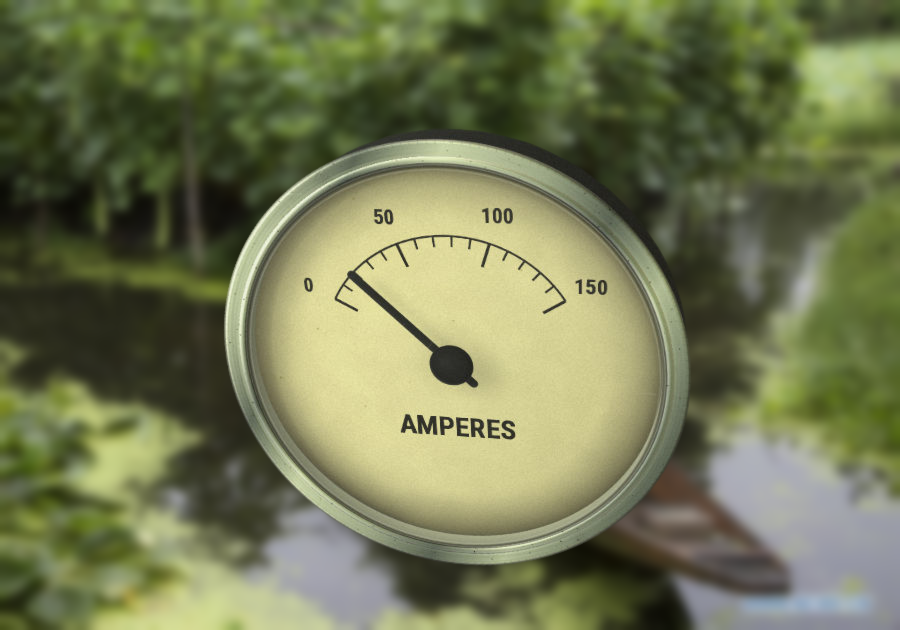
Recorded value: 20 A
